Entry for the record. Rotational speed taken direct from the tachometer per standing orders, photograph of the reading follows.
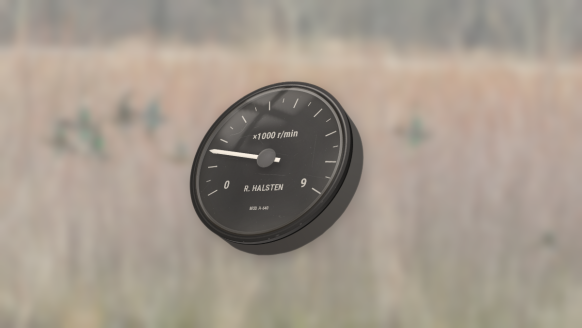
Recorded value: 1500 rpm
